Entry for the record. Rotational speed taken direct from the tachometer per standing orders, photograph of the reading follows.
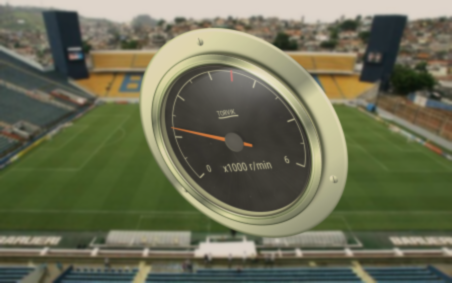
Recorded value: 1250 rpm
